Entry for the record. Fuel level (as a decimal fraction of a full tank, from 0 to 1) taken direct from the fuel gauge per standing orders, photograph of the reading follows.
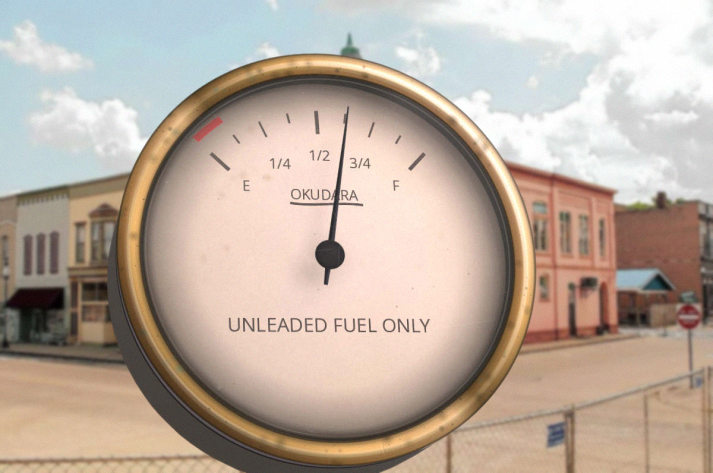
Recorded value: 0.625
